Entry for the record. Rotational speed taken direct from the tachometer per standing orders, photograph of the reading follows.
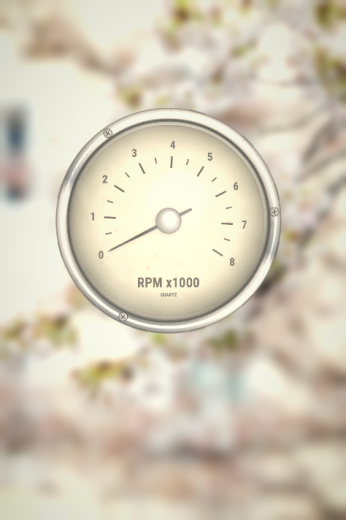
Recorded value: 0 rpm
